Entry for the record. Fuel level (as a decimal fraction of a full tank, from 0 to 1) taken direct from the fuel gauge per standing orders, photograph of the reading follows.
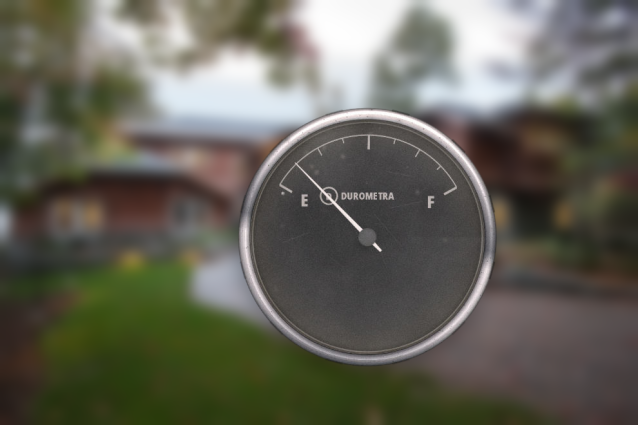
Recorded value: 0.125
